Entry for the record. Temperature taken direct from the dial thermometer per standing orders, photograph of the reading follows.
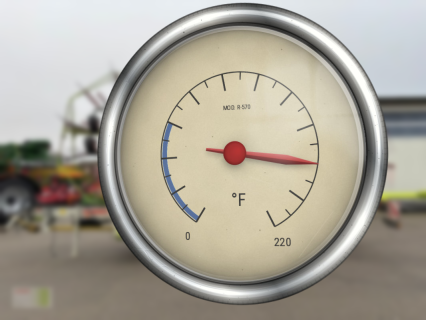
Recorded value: 180 °F
